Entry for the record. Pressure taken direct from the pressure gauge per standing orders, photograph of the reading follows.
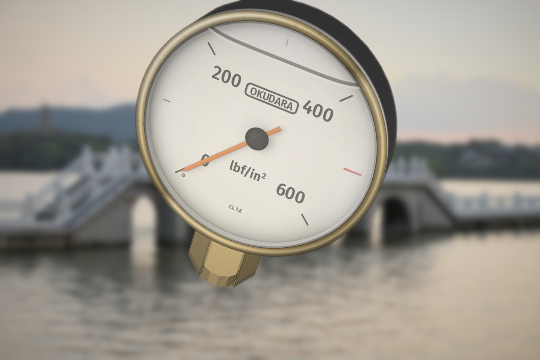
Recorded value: 0 psi
